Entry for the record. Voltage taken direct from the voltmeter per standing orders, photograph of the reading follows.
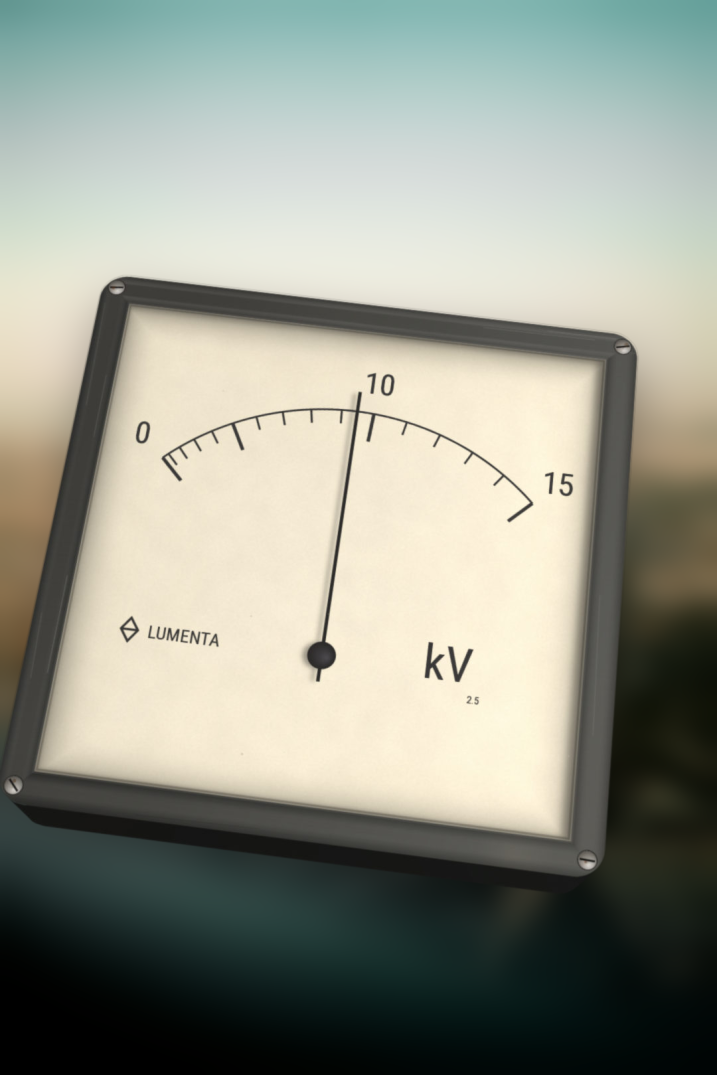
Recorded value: 9.5 kV
